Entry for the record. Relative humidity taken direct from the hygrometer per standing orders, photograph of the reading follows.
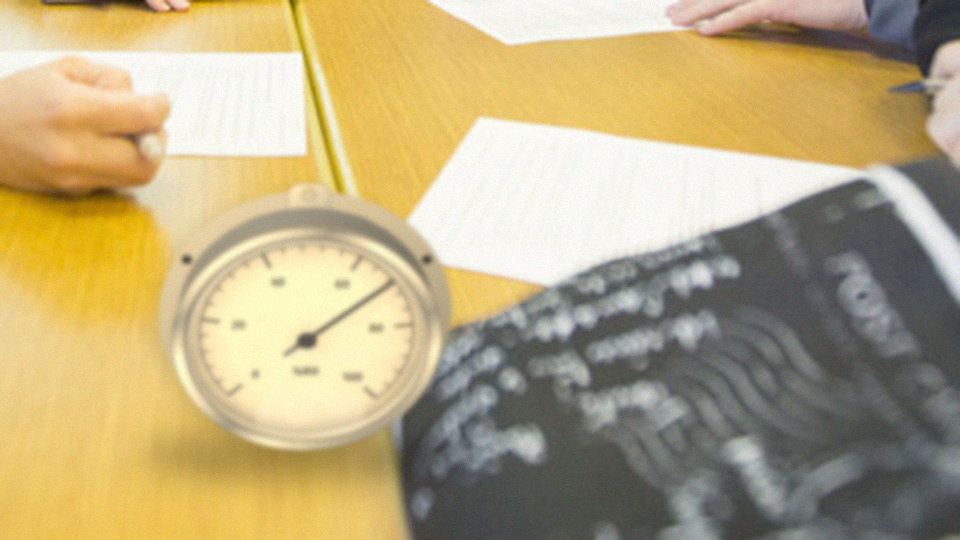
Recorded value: 68 %
